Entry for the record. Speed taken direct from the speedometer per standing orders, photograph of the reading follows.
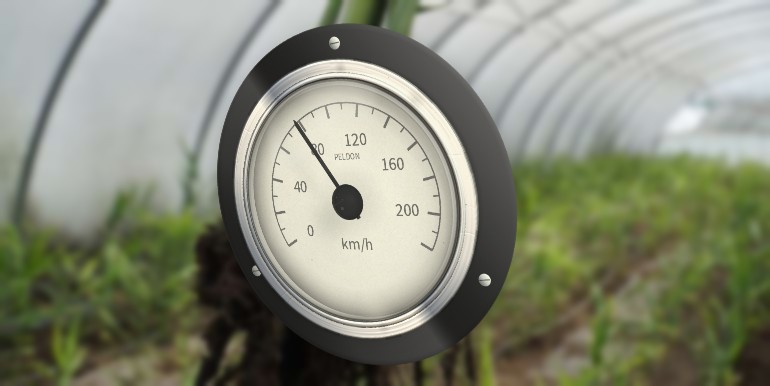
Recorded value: 80 km/h
